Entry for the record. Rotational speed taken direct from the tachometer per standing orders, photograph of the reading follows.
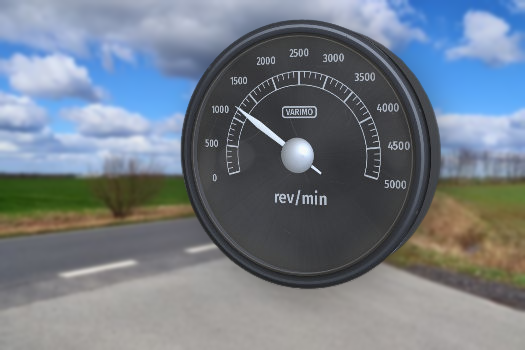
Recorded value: 1200 rpm
